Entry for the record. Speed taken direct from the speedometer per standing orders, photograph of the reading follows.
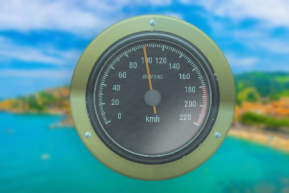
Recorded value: 100 km/h
